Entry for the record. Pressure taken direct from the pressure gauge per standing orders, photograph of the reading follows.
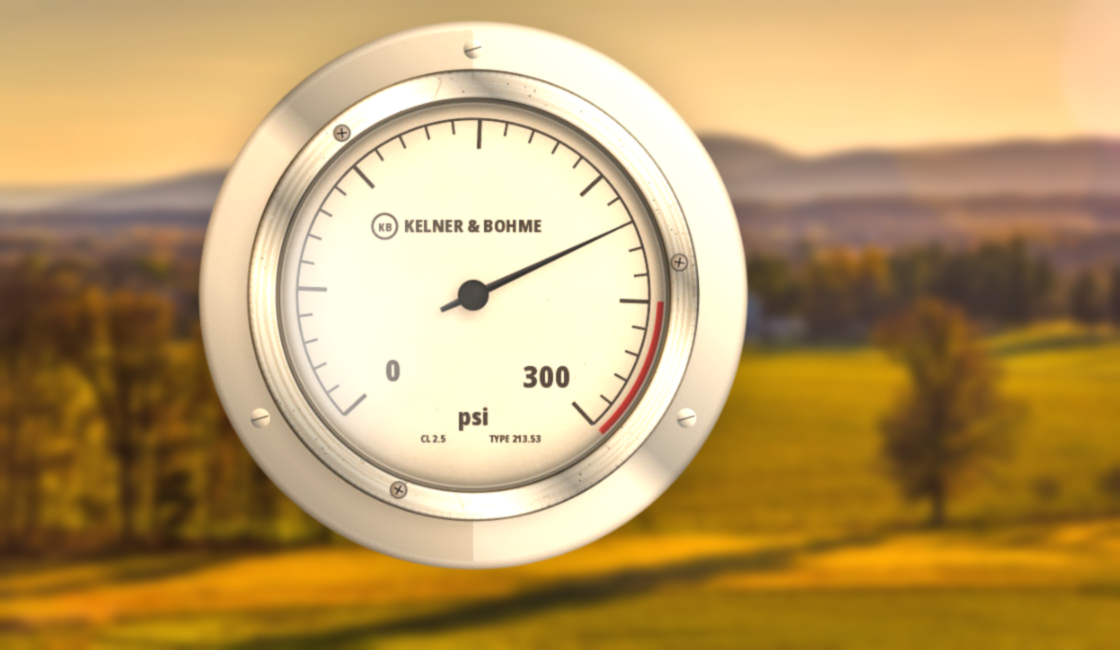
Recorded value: 220 psi
